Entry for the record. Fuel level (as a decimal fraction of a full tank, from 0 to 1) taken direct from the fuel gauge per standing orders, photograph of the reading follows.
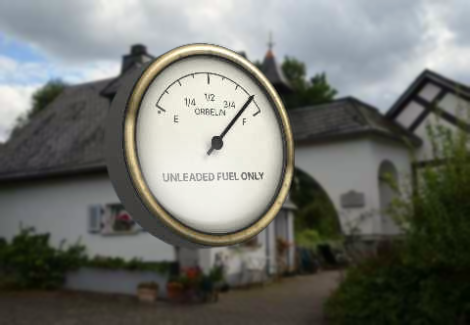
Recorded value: 0.875
